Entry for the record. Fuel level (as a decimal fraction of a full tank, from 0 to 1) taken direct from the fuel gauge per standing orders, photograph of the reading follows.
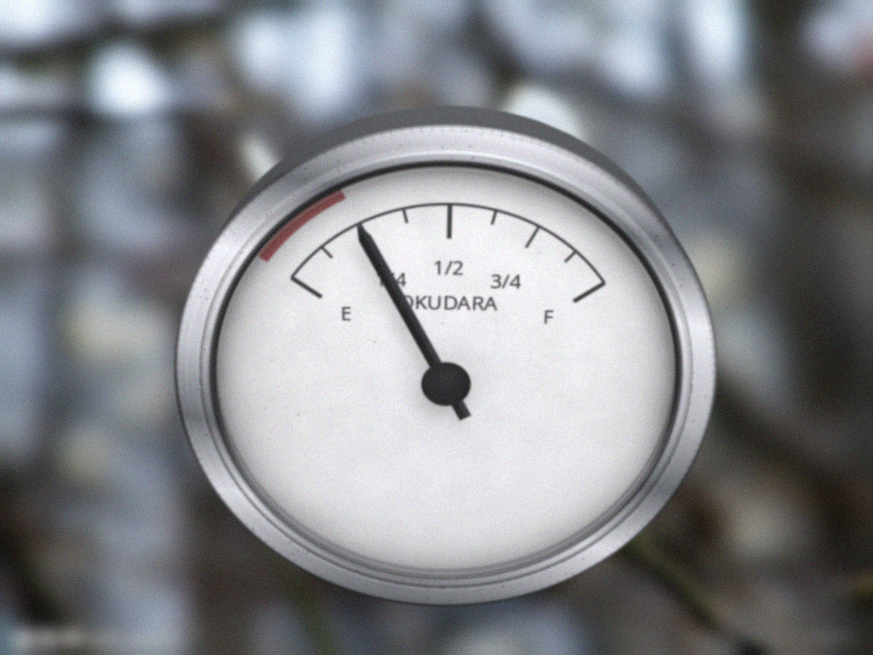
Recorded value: 0.25
